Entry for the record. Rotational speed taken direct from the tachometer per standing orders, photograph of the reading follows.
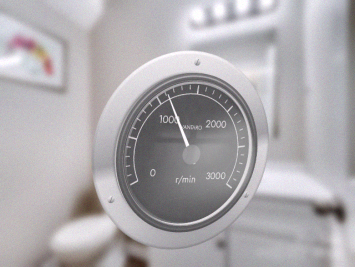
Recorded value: 1100 rpm
